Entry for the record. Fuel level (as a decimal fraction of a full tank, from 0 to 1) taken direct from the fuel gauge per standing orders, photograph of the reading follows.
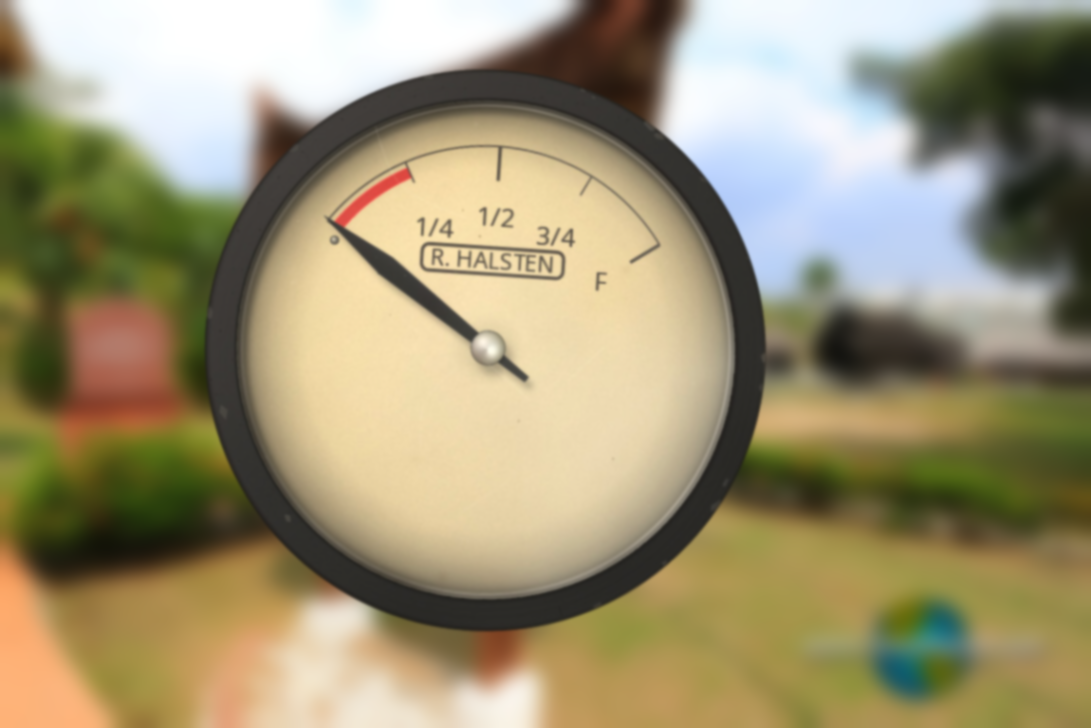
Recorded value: 0
